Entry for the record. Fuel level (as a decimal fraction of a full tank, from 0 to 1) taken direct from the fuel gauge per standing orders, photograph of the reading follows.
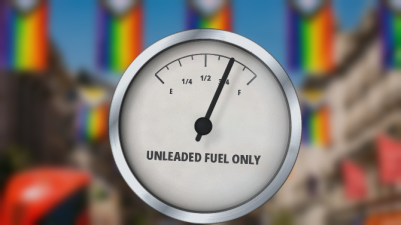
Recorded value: 0.75
